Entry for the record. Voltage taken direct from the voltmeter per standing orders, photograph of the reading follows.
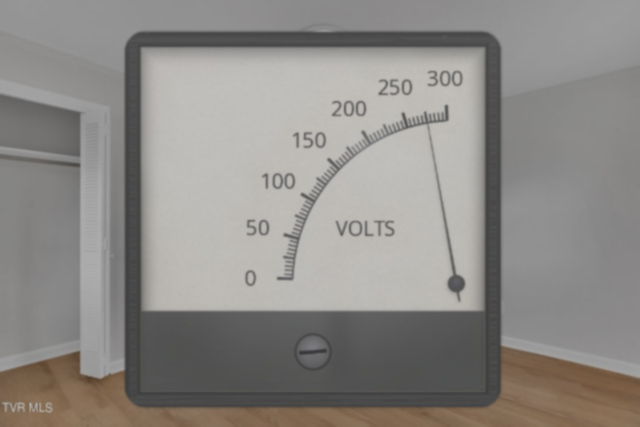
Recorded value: 275 V
